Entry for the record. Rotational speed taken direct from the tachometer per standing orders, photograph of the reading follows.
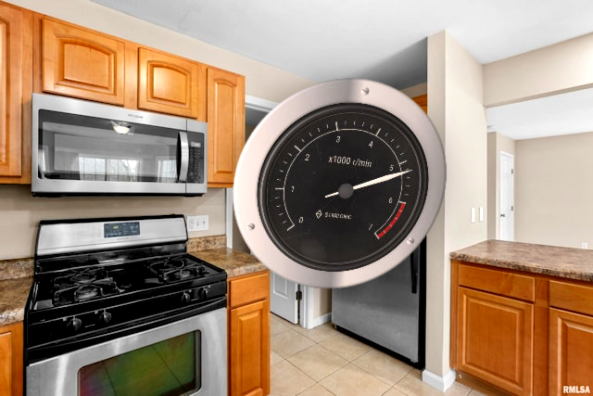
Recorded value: 5200 rpm
